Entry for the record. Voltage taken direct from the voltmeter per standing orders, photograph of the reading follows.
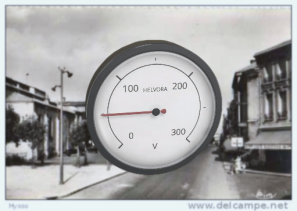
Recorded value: 50 V
